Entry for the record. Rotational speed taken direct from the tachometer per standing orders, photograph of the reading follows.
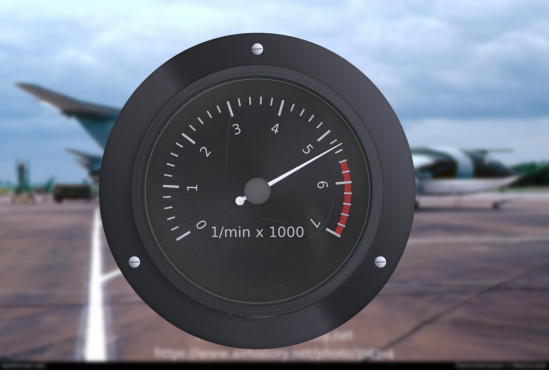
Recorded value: 5300 rpm
